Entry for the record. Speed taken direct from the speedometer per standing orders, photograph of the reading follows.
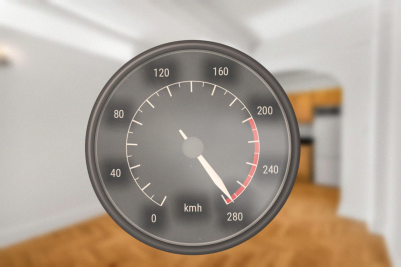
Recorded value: 275 km/h
